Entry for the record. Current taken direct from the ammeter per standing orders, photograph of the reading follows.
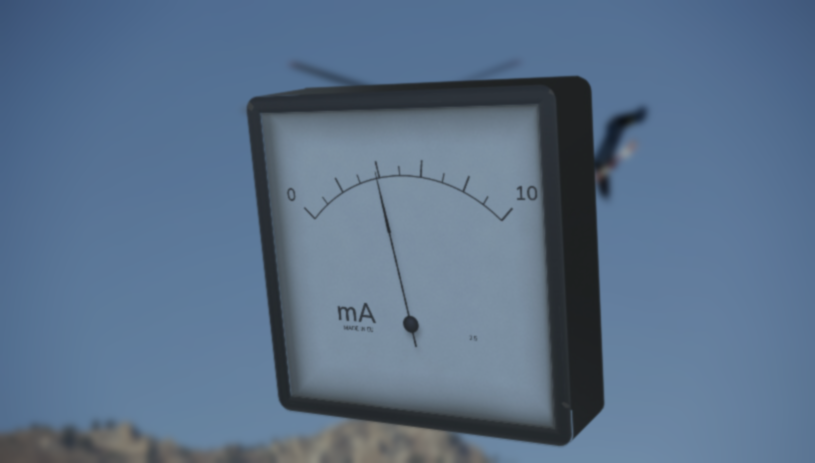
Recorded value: 4 mA
